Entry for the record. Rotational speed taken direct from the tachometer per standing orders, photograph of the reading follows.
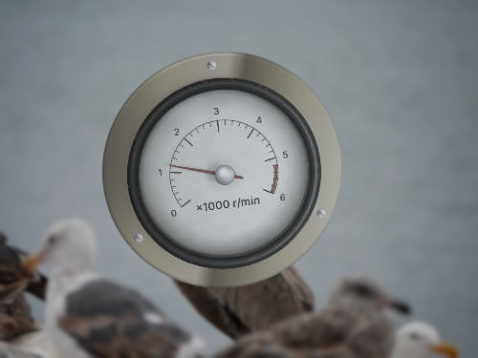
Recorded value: 1200 rpm
